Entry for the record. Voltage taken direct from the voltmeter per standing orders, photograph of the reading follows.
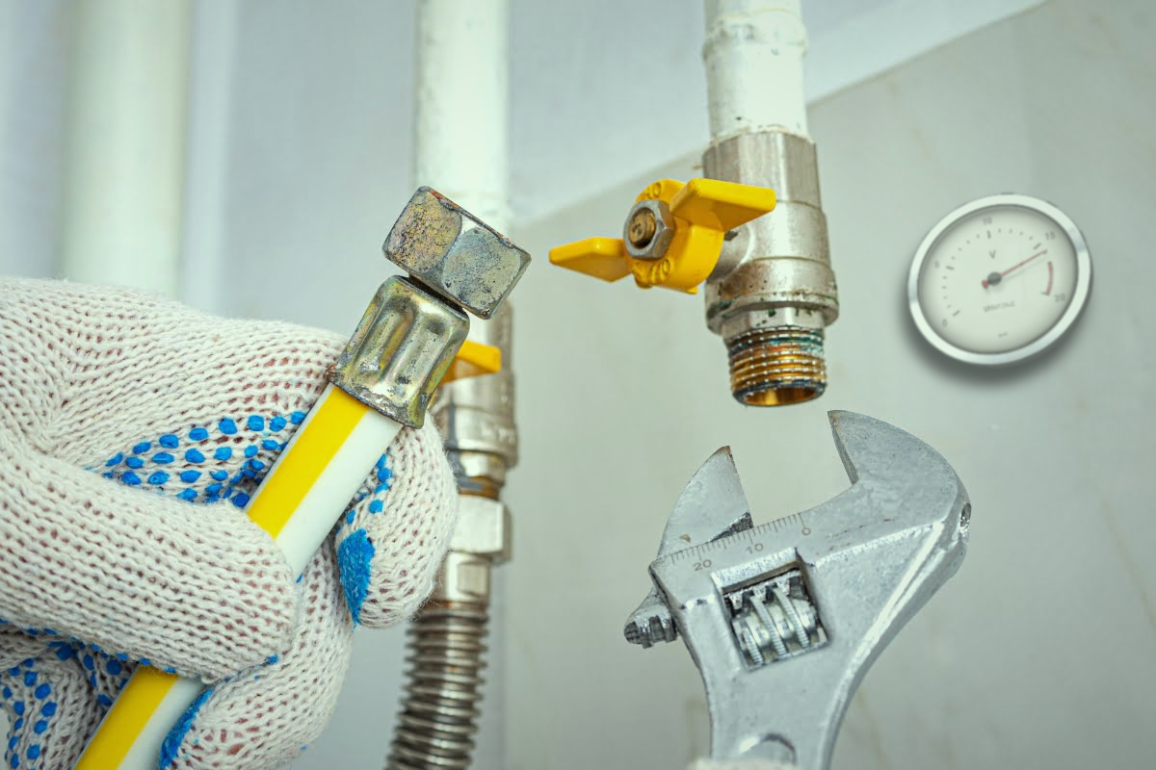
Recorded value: 16 V
